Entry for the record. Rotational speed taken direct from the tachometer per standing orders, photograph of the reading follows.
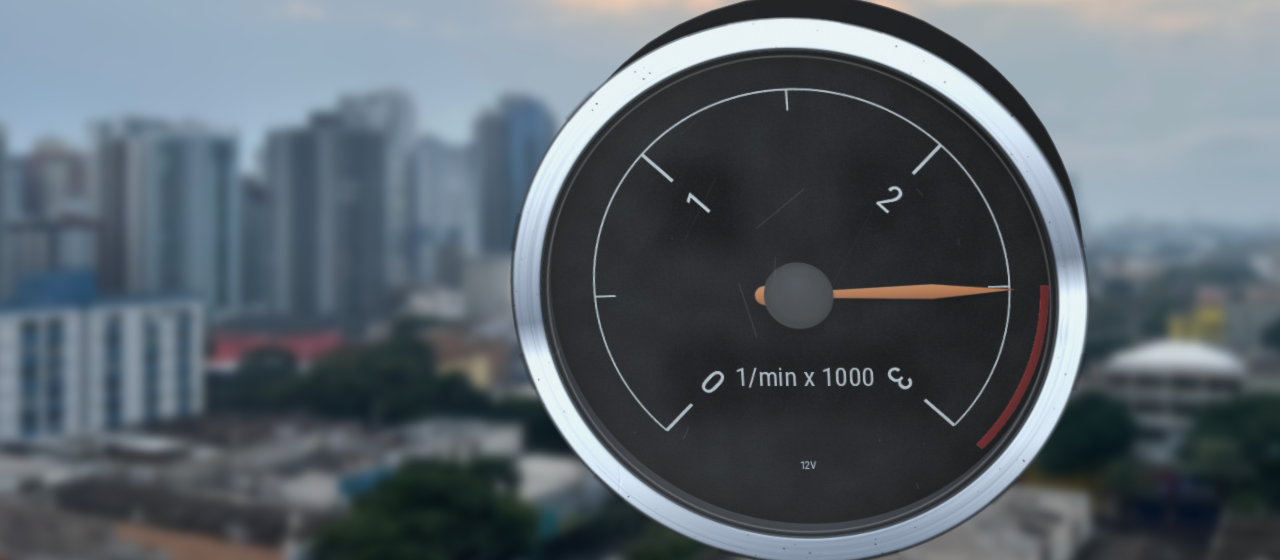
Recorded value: 2500 rpm
